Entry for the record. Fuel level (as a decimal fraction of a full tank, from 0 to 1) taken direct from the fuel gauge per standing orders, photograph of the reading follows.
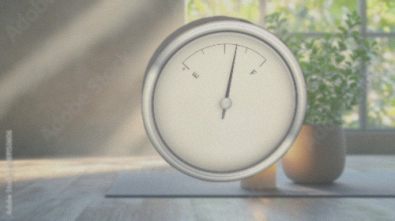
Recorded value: 0.625
